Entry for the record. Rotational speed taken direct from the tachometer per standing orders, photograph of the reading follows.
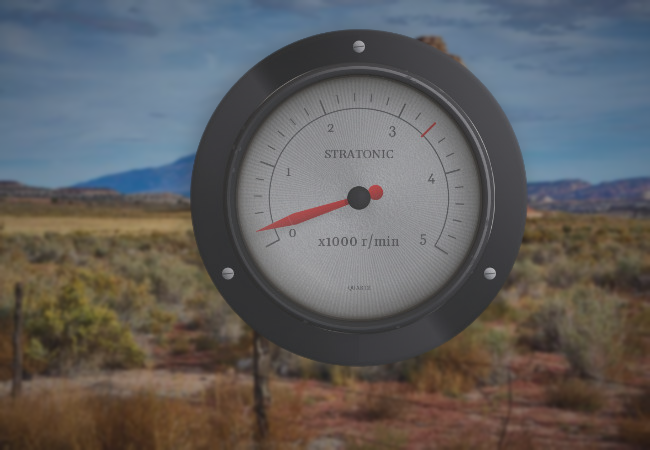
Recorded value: 200 rpm
